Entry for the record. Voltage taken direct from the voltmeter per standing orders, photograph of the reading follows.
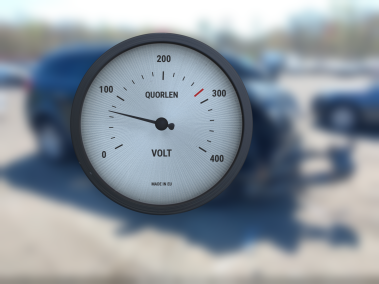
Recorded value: 70 V
